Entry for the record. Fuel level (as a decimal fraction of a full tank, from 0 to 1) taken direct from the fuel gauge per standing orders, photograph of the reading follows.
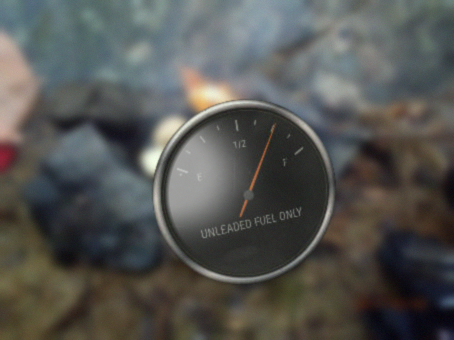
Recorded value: 0.75
